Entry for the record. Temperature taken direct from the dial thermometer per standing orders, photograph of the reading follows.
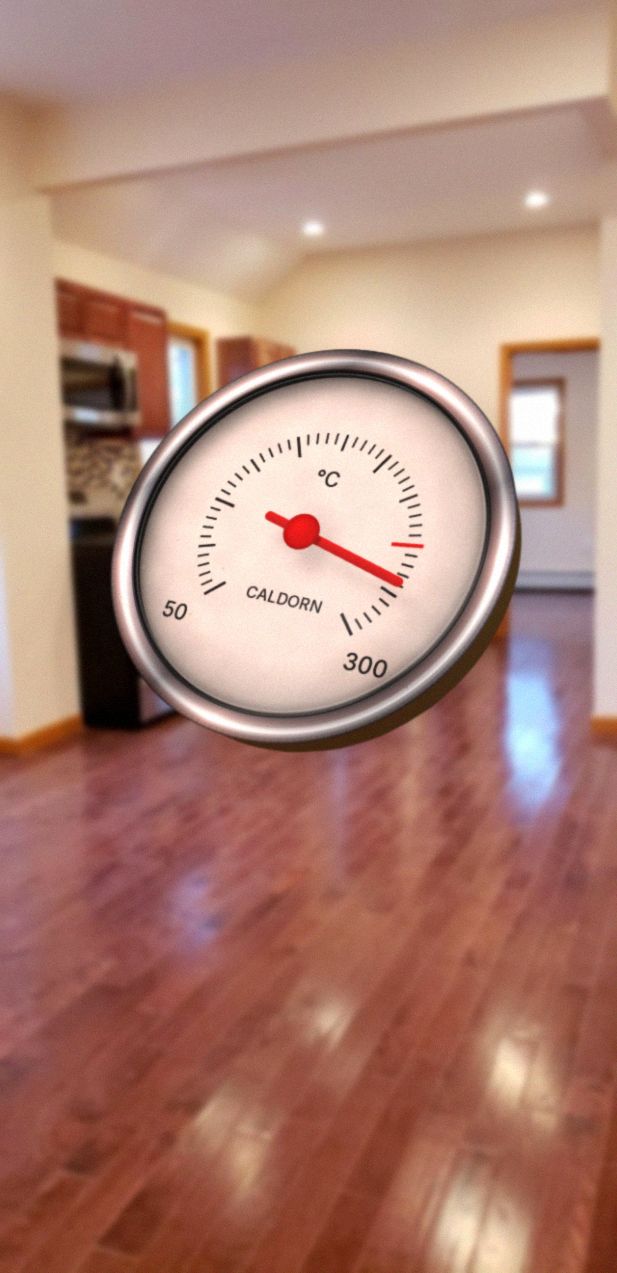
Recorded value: 270 °C
